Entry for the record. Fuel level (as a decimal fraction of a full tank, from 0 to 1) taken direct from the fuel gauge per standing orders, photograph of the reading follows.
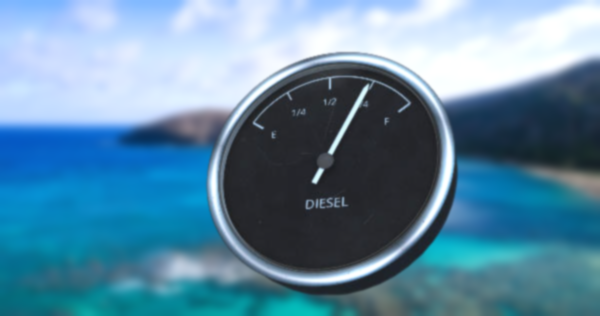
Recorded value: 0.75
